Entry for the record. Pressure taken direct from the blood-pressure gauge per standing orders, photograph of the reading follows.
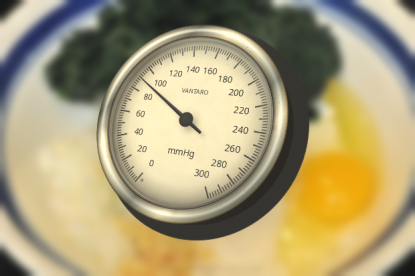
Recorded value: 90 mmHg
